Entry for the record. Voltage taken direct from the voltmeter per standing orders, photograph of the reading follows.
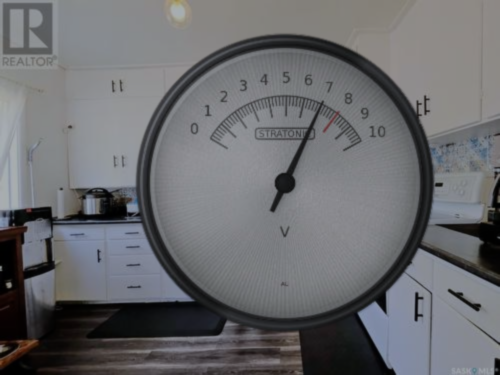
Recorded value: 7 V
